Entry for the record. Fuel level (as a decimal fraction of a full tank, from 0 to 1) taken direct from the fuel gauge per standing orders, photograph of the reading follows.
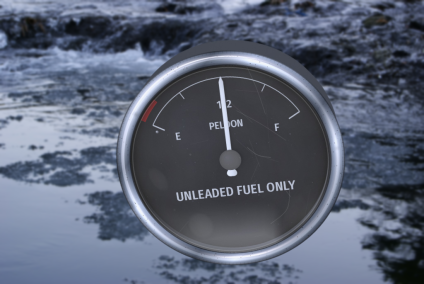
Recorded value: 0.5
